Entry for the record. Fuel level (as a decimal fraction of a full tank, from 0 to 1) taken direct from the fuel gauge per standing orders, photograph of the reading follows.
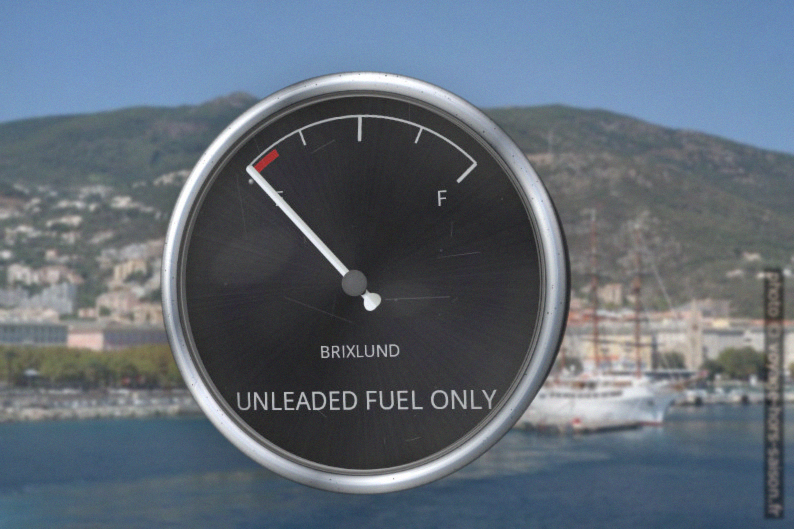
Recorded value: 0
